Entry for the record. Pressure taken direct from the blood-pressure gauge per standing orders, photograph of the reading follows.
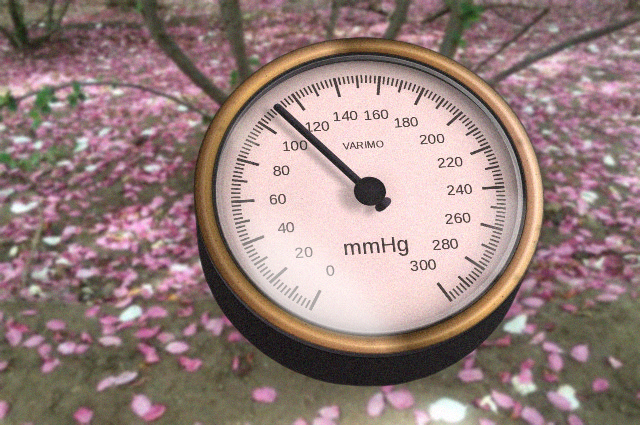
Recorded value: 110 mmHg
